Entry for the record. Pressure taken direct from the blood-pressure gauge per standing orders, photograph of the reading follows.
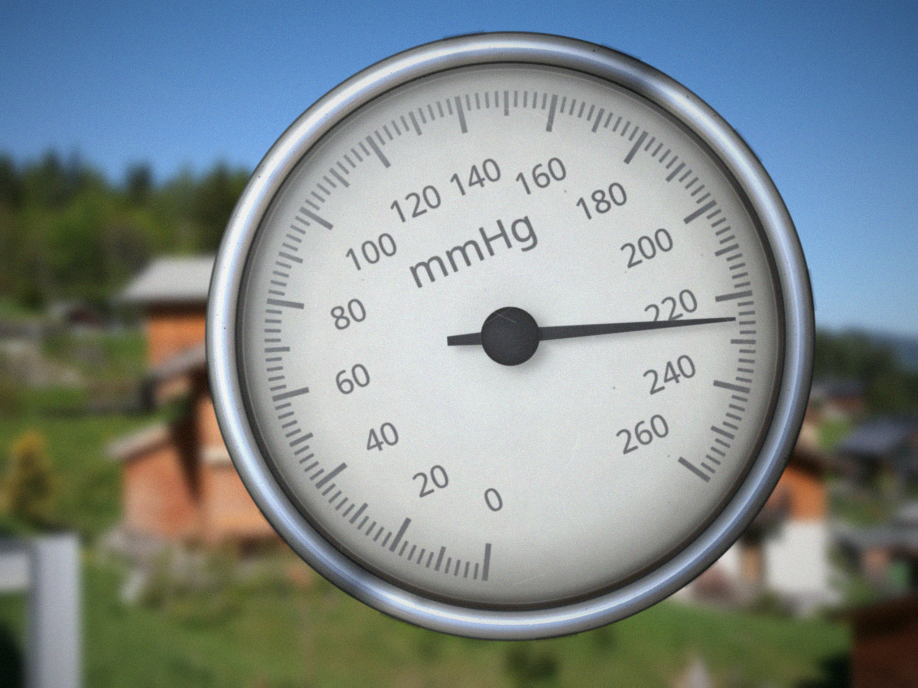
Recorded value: 225 mmHg
